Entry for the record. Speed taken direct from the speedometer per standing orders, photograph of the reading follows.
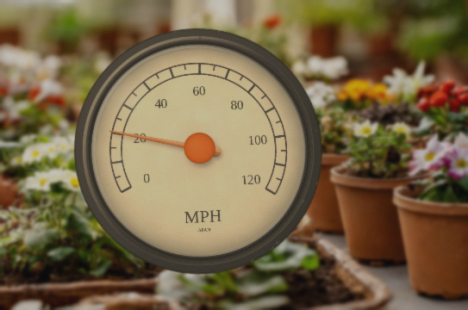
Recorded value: 20 mph
